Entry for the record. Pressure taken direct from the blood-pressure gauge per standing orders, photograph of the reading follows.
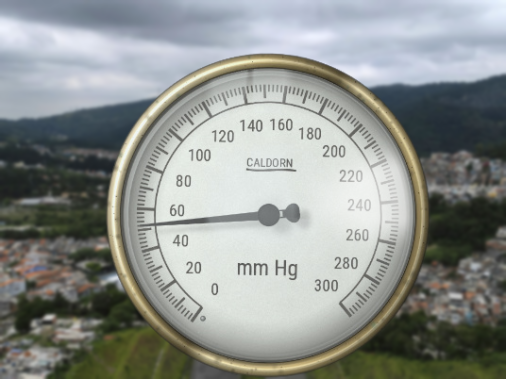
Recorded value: 52 mmHg
